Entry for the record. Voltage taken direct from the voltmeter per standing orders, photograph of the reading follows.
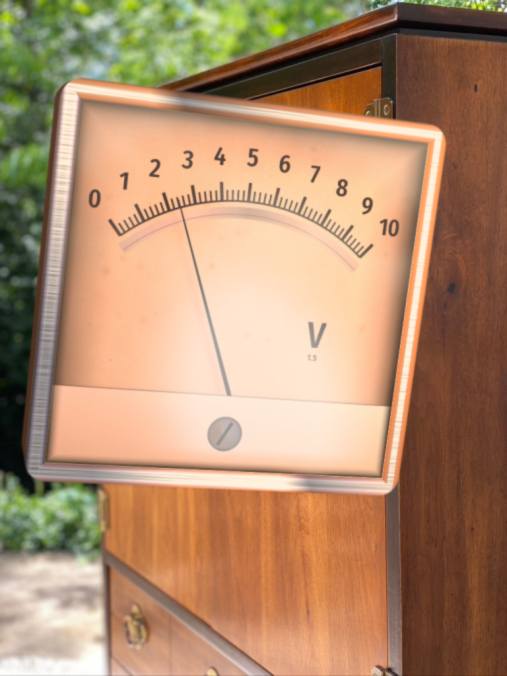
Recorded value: 2.4 V
